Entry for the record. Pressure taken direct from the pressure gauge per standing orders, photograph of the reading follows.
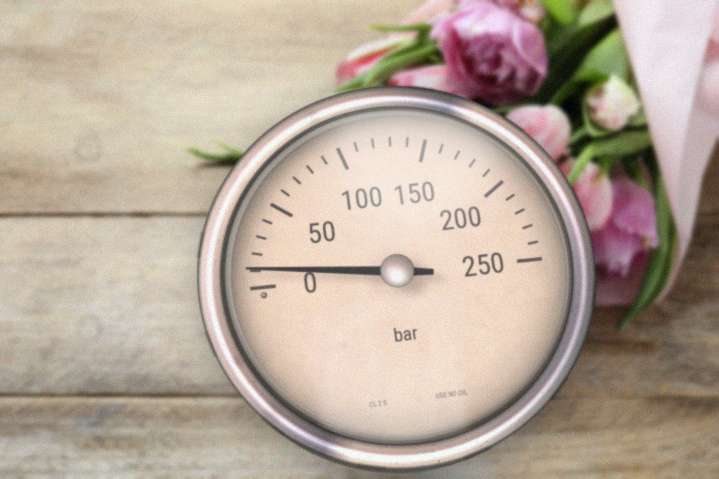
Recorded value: 10 bar
